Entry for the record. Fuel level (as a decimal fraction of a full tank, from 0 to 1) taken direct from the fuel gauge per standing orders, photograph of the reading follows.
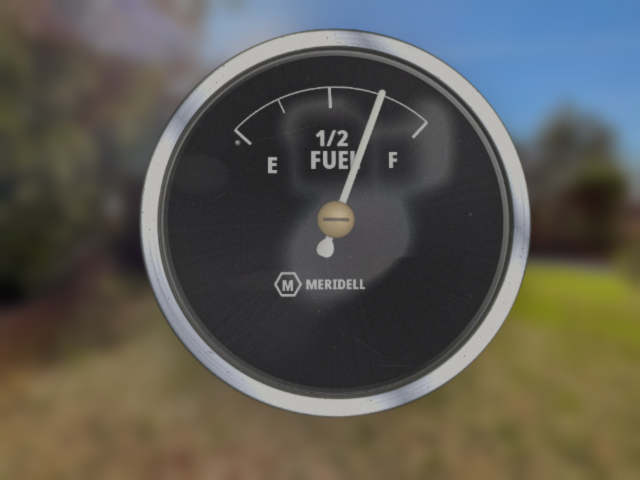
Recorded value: 0.75
